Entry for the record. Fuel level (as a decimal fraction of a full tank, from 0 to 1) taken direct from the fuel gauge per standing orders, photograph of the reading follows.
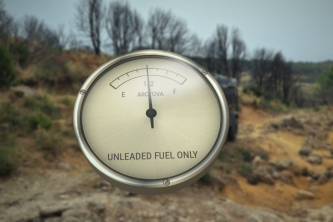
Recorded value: 0.5
